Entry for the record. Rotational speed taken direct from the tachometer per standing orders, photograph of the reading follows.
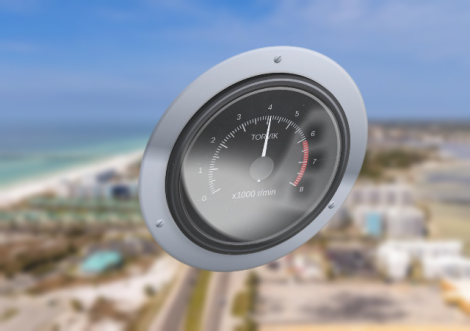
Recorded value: 4000 rpm
